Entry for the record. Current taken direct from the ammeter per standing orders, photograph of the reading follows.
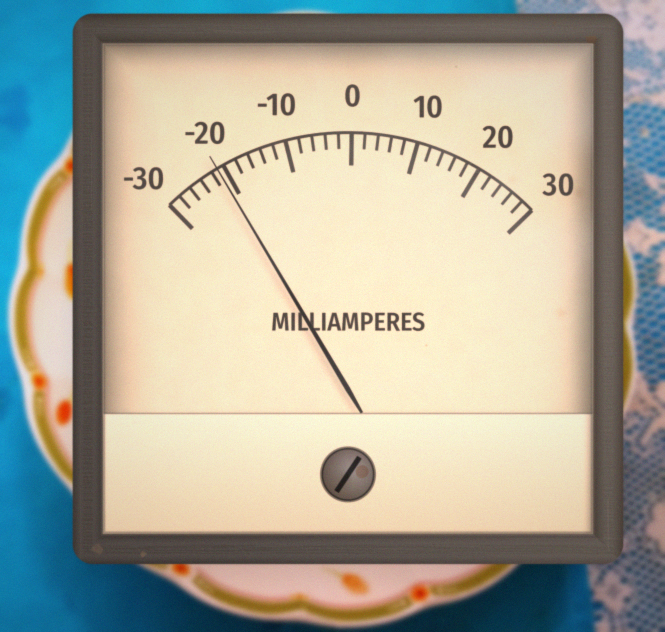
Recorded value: -21 mA
